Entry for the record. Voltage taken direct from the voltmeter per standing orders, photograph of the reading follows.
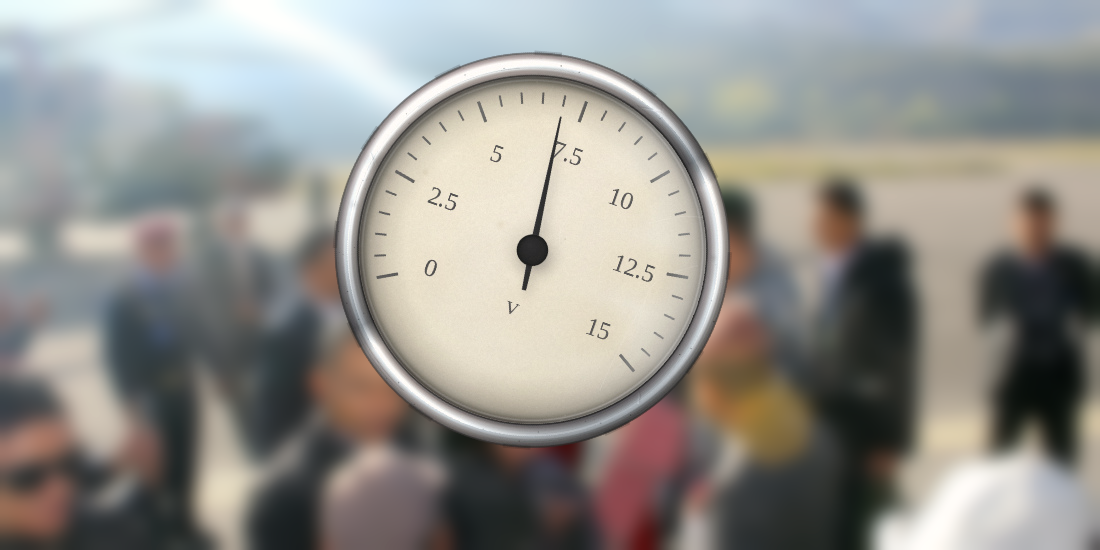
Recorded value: 7 V
